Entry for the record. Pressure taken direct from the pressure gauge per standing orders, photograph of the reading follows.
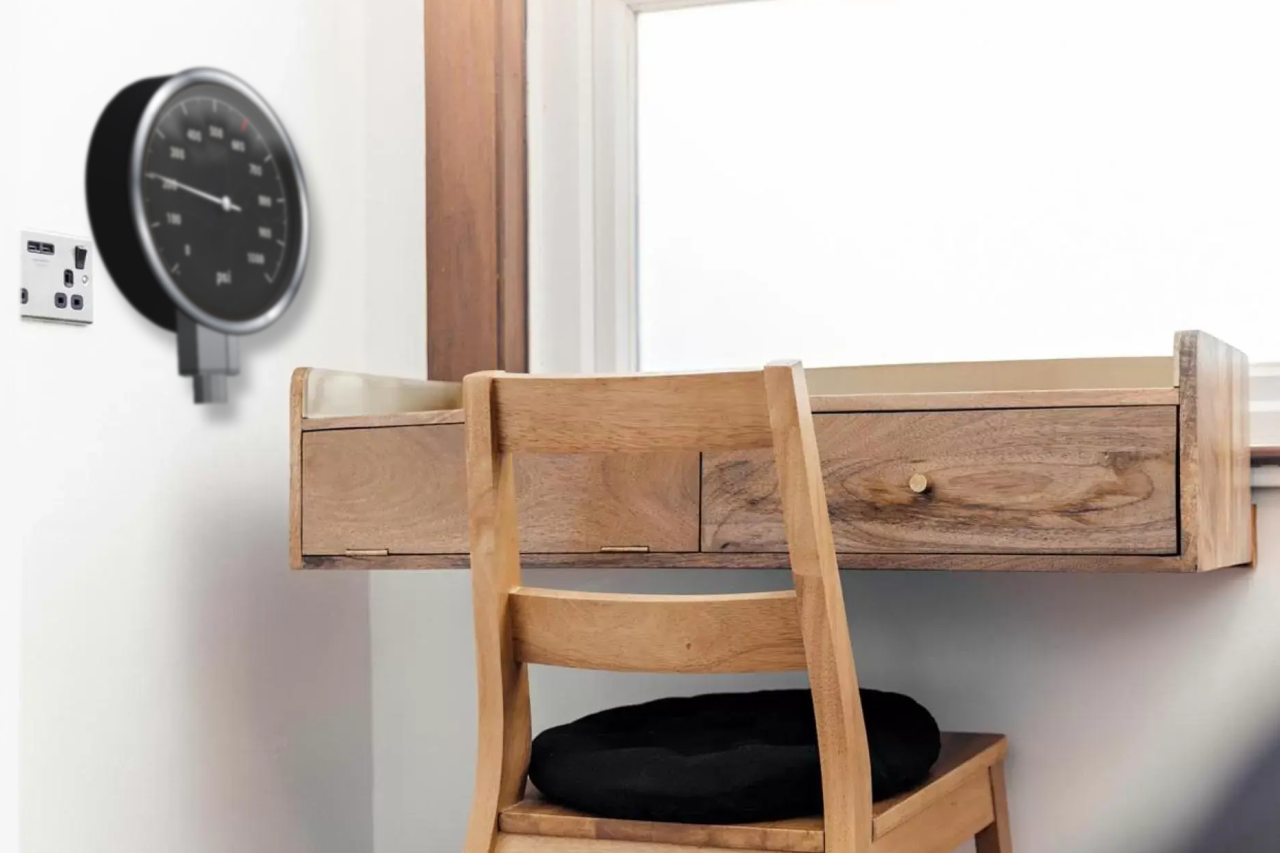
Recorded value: 200 psi
